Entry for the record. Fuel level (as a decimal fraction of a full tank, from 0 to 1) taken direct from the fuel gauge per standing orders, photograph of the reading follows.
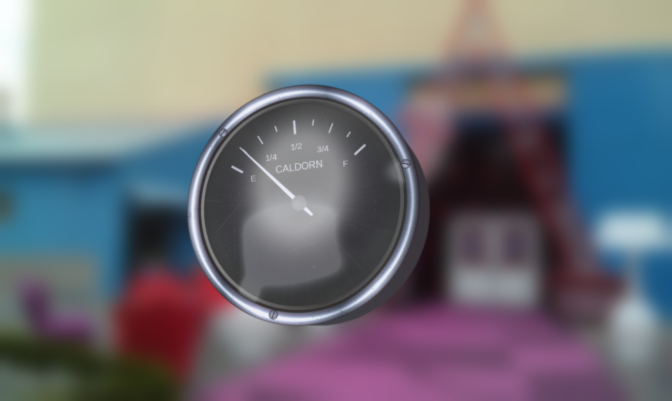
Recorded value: 0.125
